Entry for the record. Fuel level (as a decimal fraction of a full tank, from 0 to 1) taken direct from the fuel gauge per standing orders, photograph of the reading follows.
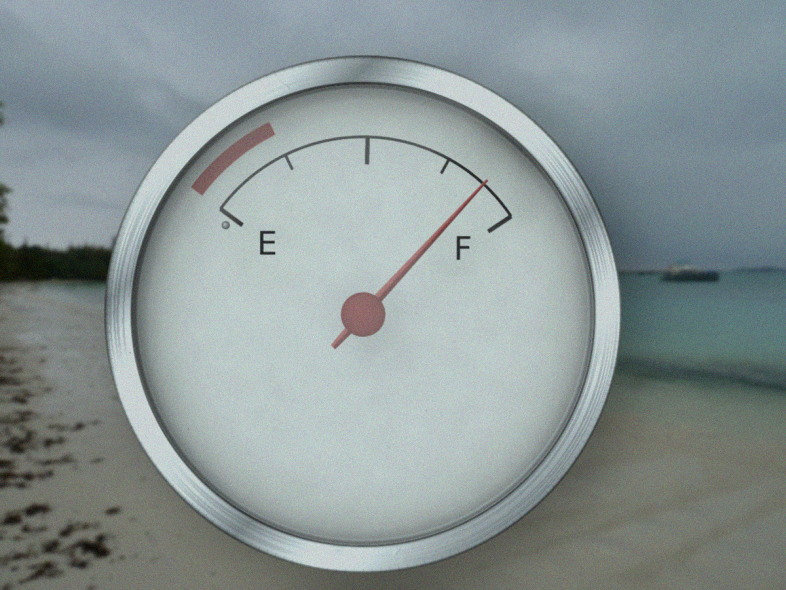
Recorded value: 0.875
